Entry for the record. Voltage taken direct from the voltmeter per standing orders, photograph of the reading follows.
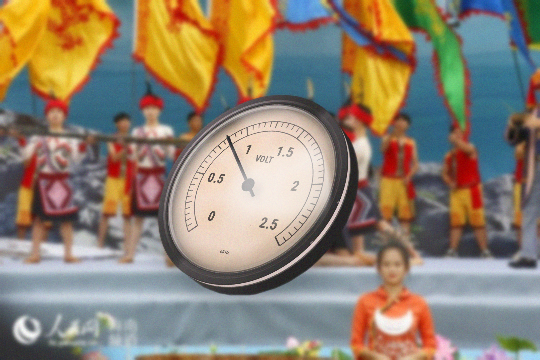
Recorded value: 0.85 V
